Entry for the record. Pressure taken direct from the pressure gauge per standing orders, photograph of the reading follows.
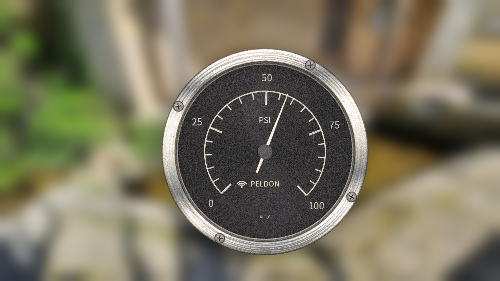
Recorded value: 57.5 psi
